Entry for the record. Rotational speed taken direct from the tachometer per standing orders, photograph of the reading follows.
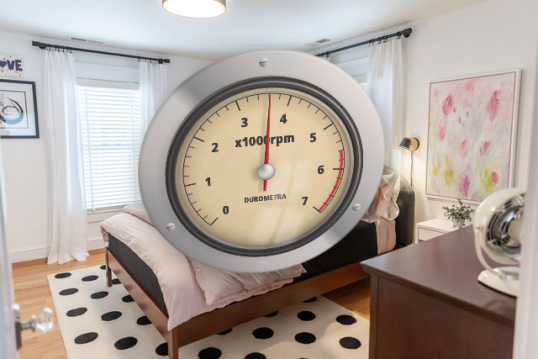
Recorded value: 3600 rpm
